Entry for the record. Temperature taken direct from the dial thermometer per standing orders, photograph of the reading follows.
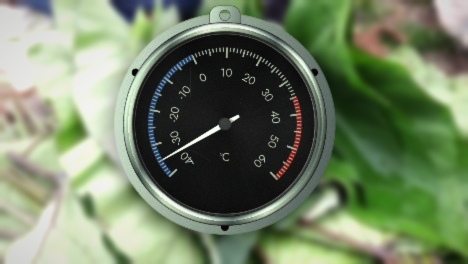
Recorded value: -35 °C
